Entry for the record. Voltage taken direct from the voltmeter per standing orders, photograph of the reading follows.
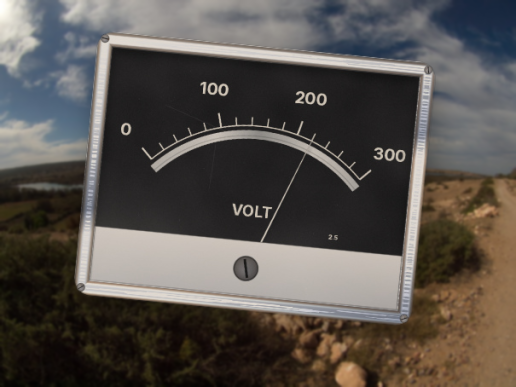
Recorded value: 220 V
